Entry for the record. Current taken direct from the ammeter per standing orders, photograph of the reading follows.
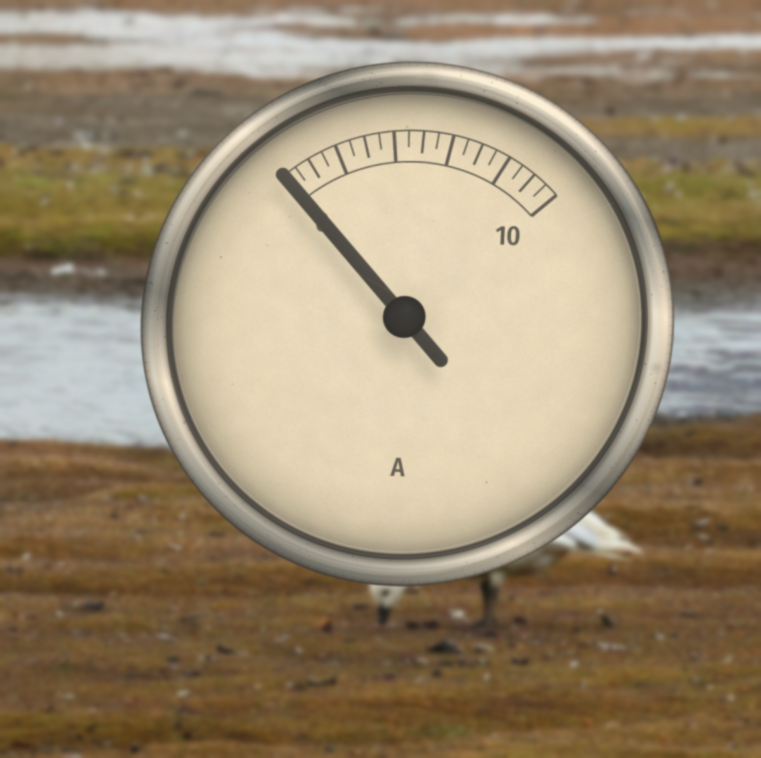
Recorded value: 0 A
